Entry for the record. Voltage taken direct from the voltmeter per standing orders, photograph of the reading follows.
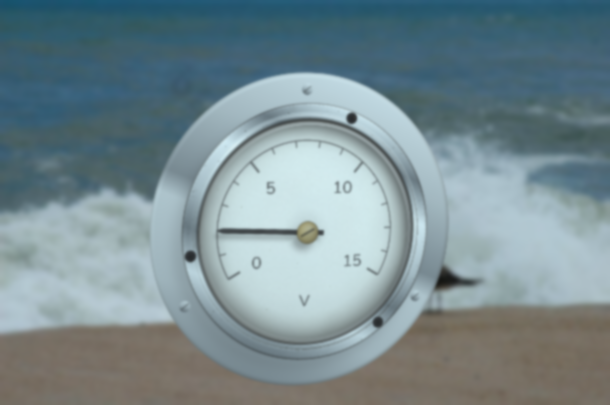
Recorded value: 2 V
